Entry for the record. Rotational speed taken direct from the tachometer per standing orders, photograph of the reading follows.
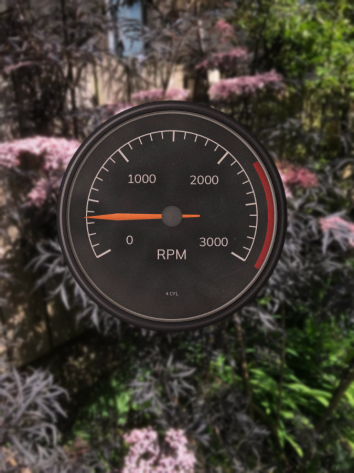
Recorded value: 350 rpm
